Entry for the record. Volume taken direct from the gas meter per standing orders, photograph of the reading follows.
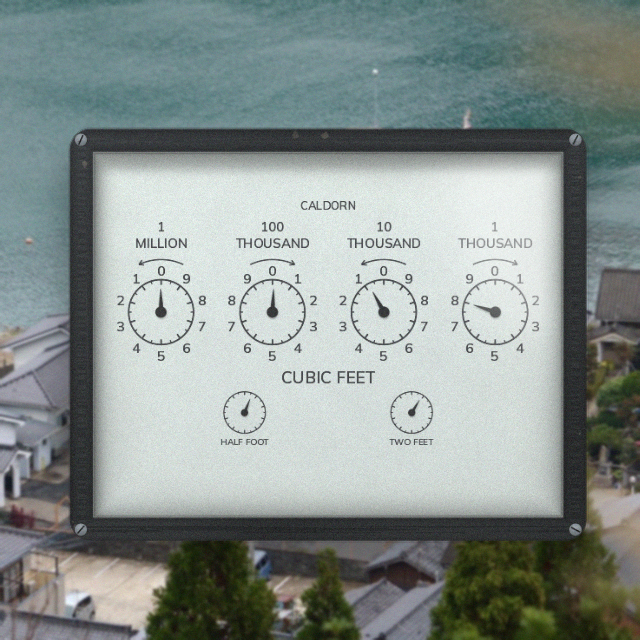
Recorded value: 800 ft³
